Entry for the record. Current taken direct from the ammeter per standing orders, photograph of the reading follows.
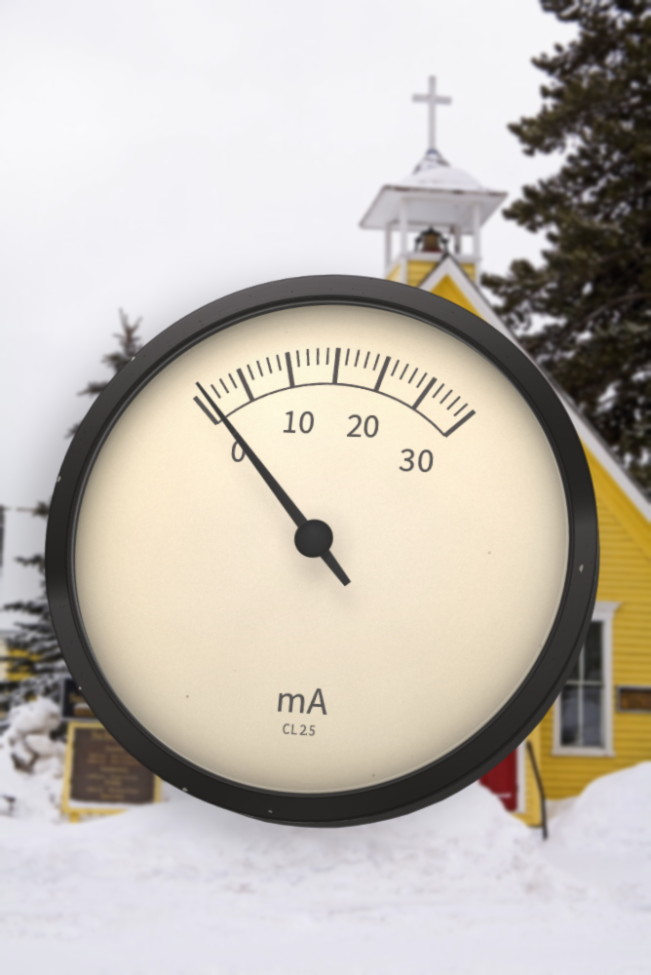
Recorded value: 1 mA
